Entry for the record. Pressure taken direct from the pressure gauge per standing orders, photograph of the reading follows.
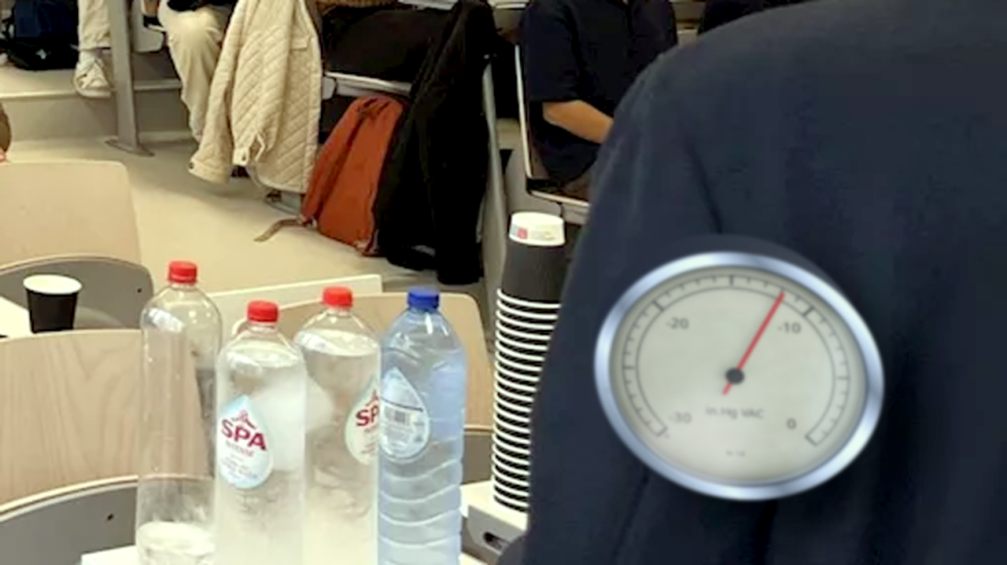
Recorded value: -12 inHg
